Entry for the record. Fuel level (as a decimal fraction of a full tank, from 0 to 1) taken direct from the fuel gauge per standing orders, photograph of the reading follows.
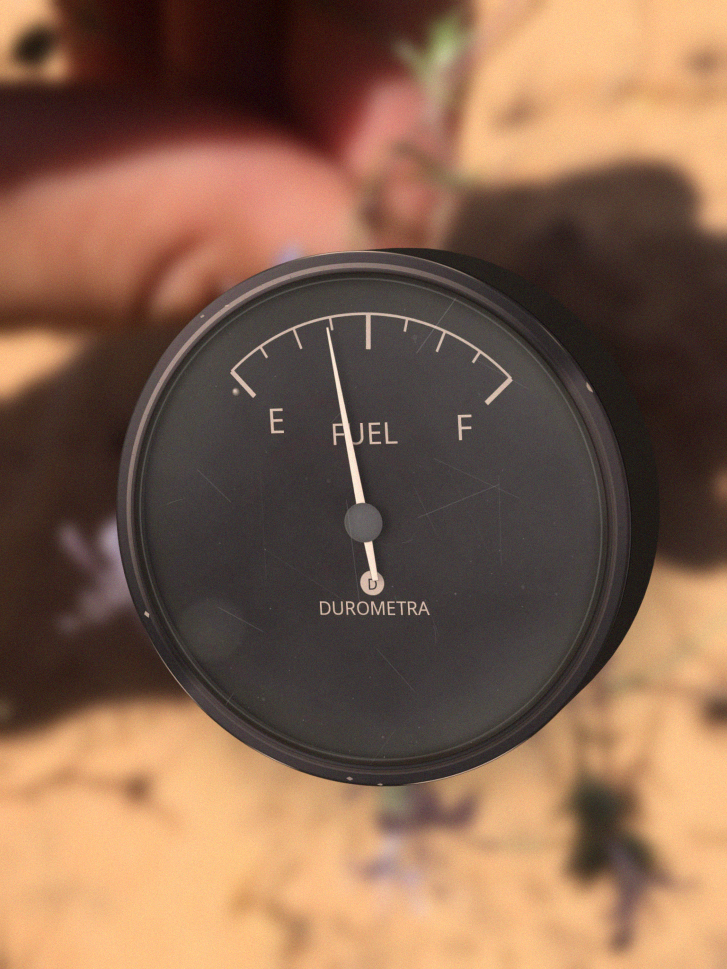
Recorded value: 0.375
